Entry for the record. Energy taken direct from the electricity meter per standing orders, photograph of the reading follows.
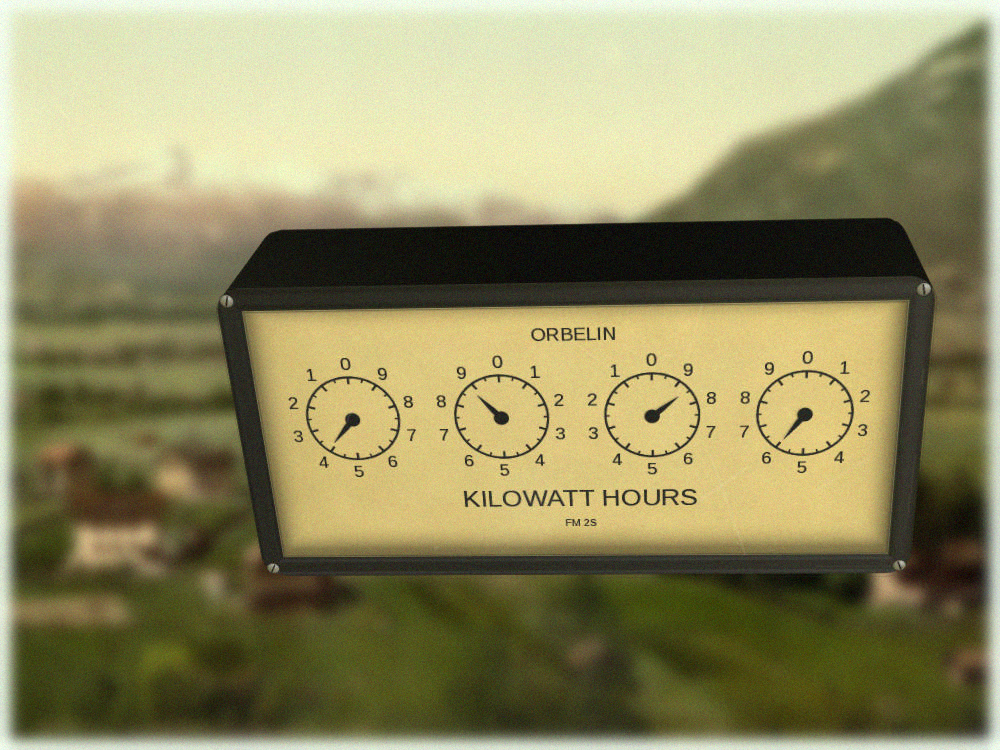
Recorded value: 3886 kWh
